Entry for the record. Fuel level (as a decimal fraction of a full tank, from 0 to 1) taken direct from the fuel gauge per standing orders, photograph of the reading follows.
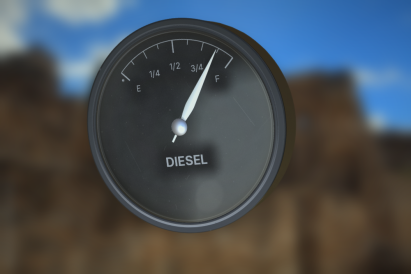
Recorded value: 0.875
